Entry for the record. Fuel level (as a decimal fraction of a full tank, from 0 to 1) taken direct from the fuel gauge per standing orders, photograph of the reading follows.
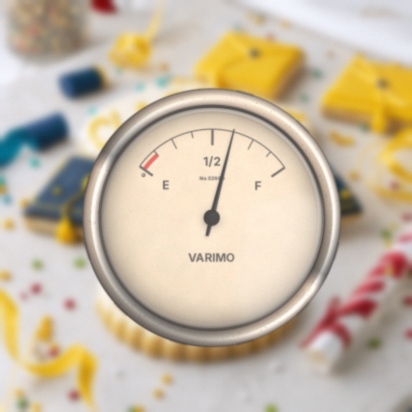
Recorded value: 0.625
